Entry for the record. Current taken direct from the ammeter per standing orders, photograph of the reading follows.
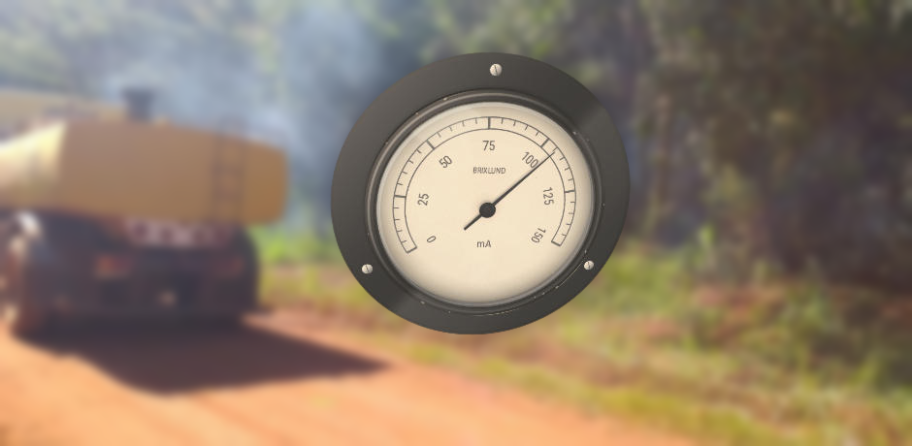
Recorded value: 105 mA
